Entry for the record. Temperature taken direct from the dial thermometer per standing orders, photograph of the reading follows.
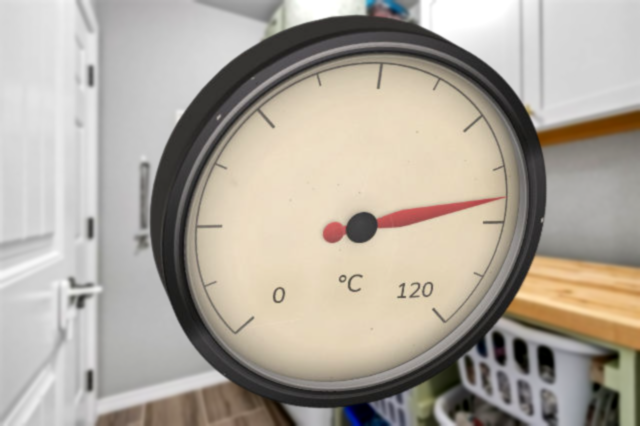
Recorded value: 95 °C
